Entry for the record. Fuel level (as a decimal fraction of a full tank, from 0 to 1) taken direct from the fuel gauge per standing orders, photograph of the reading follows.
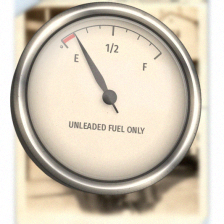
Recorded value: 0.125
